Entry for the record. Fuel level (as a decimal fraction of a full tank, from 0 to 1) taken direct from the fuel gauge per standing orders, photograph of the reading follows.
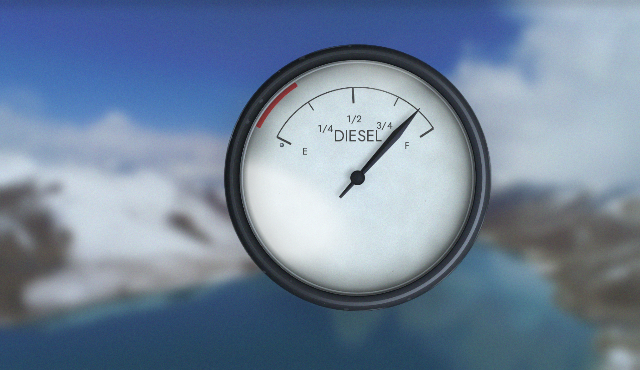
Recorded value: 0.875
